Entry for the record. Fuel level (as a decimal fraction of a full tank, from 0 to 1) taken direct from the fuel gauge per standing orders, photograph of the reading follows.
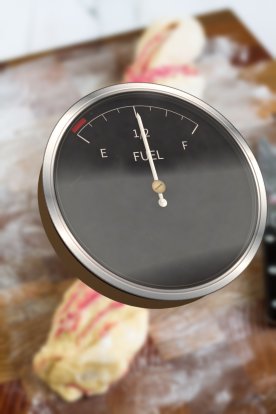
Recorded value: 0.5
